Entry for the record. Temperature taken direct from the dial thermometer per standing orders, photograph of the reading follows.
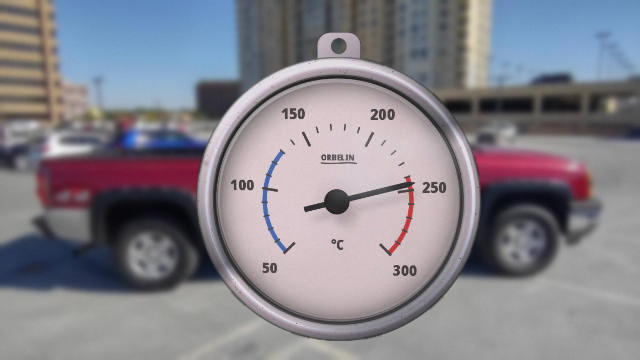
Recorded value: 245 °C
